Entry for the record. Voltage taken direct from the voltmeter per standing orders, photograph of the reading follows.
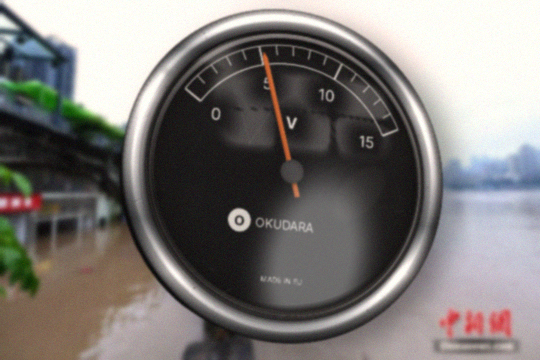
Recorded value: 5 V
